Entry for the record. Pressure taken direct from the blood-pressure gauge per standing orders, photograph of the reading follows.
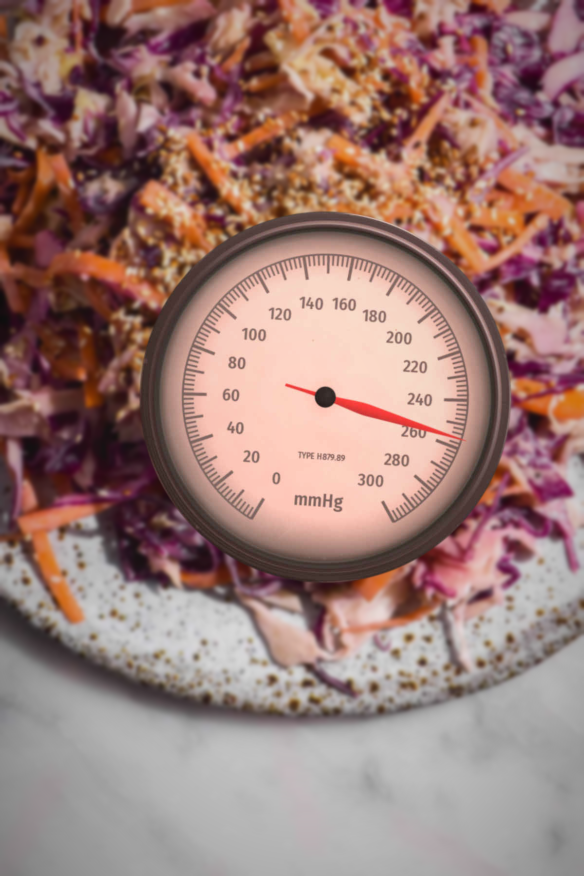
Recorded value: 256 mmHg
